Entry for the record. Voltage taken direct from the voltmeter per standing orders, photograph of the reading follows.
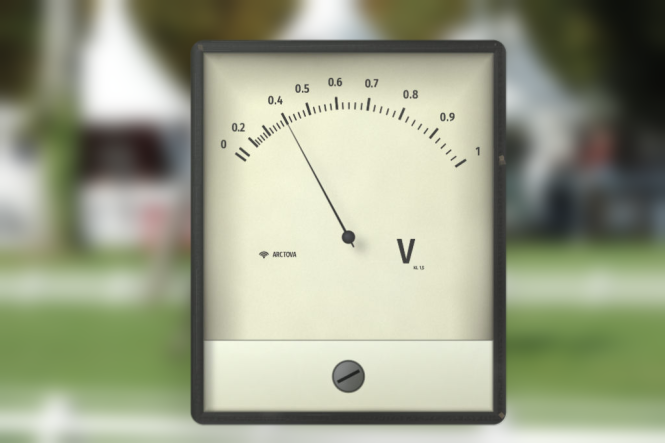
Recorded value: 0.4 V
